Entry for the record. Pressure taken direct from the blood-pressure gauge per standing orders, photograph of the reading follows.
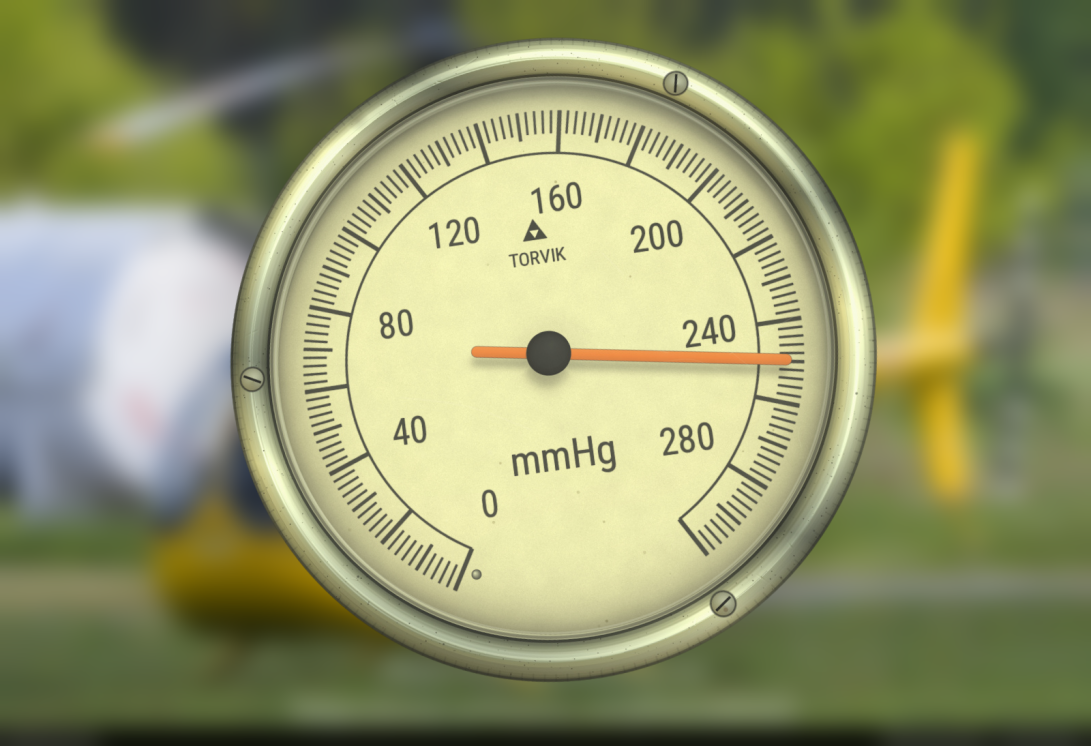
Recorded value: 250 mmHg
